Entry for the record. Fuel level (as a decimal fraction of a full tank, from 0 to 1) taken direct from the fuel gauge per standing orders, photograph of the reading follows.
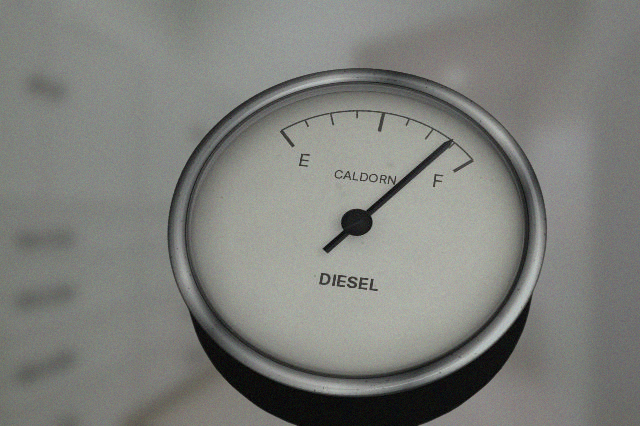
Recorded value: 0.875
